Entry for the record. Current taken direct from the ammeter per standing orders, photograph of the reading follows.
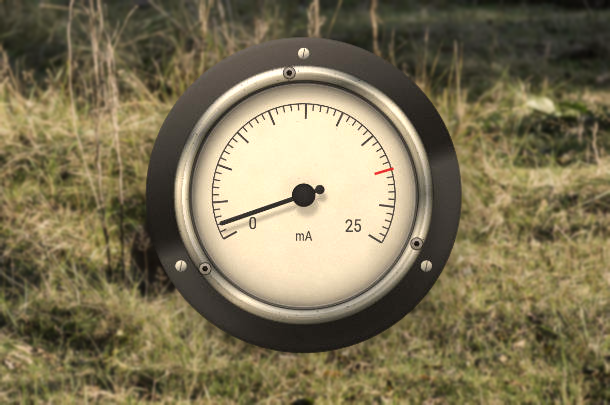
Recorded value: 1 mA
